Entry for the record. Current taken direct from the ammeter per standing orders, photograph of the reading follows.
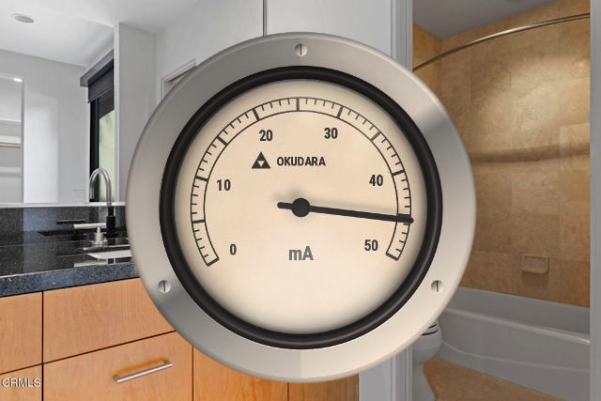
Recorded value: 45.5 mA
